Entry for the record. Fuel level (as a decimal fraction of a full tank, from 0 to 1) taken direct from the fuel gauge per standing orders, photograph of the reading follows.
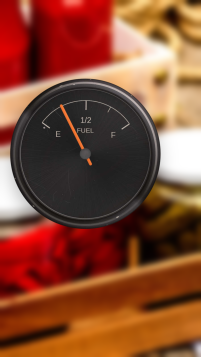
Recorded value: 0.25
